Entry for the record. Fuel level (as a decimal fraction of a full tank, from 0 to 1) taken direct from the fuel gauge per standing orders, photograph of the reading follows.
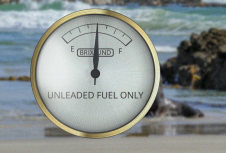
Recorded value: 0.5
